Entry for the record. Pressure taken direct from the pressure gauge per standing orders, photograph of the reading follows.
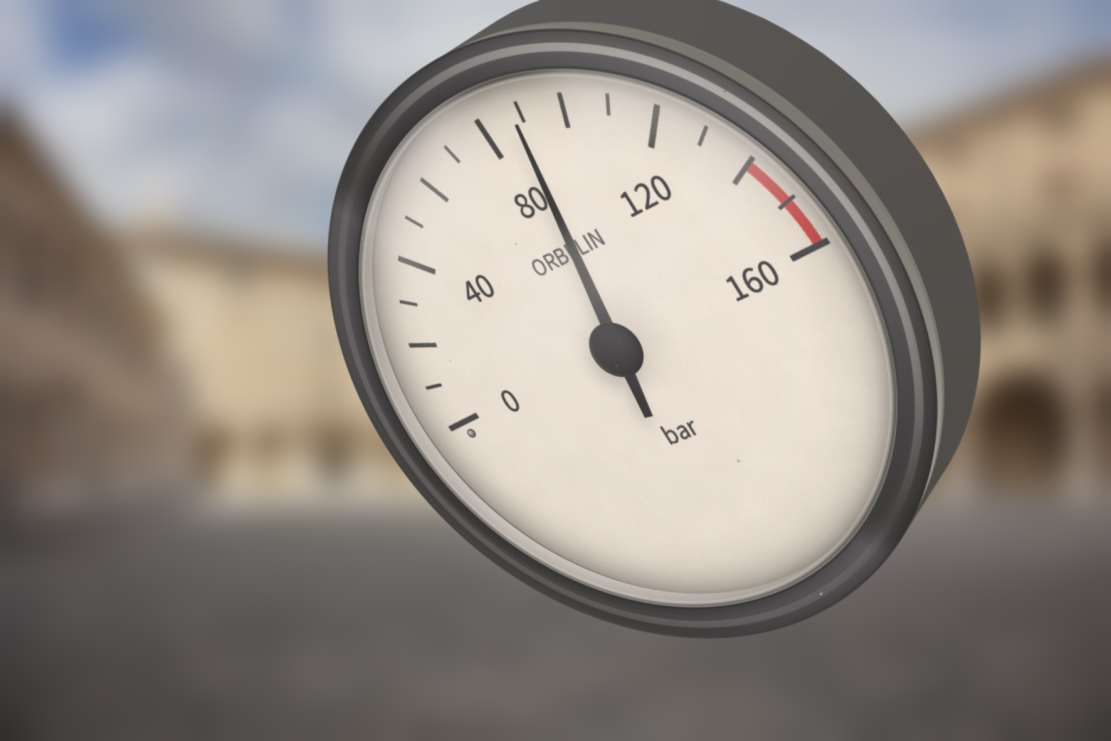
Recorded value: 90 bar
